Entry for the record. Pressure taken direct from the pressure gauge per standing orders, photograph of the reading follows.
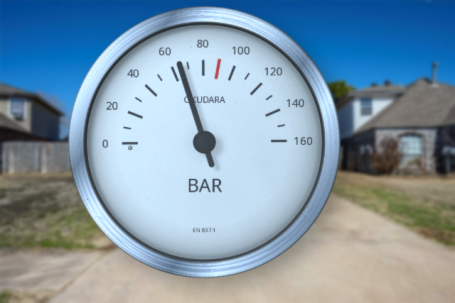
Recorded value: 65 bar
